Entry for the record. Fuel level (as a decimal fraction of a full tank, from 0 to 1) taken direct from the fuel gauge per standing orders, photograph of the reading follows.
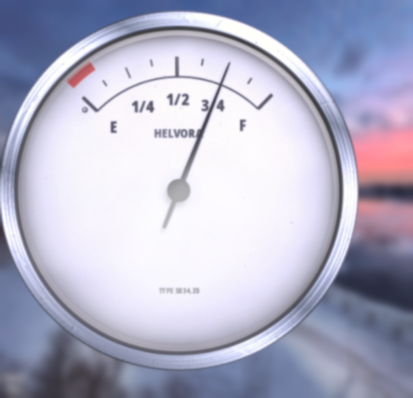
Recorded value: 0.75
